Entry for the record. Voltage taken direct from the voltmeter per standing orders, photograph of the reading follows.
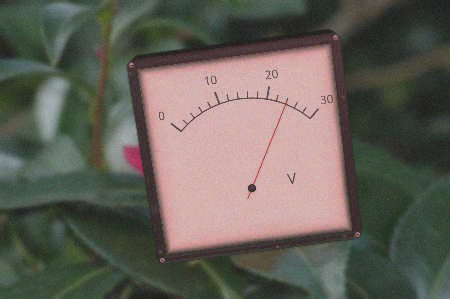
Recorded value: 24 V
